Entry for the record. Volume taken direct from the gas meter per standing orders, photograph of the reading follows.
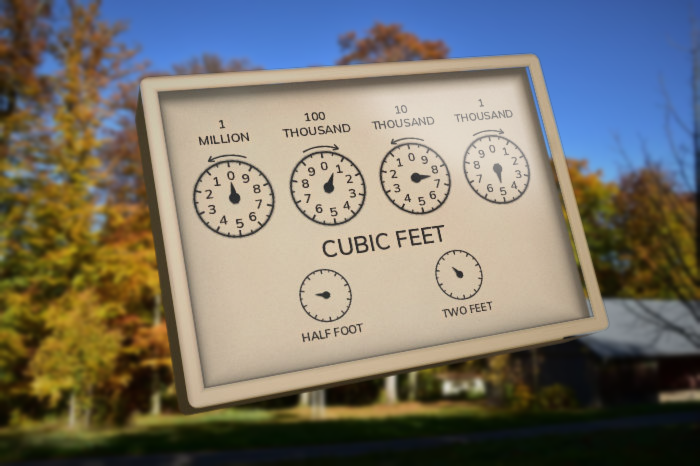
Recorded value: 7500 ft³
